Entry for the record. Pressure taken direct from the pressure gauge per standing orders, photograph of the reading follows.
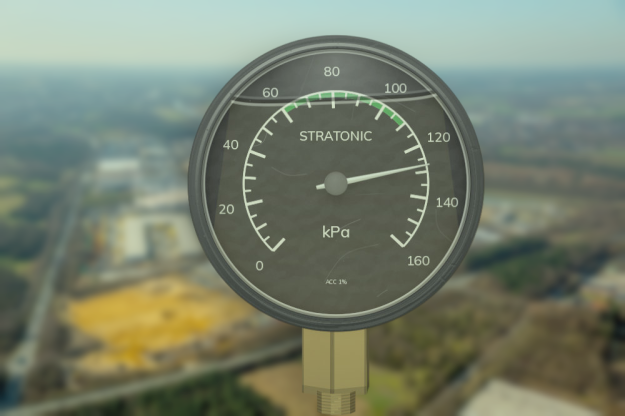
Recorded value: 127.5 kPa
